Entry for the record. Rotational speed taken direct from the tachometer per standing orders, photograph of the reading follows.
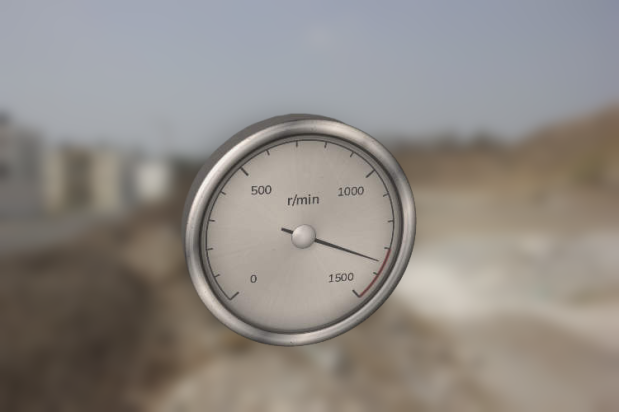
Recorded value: 1350 rpm
